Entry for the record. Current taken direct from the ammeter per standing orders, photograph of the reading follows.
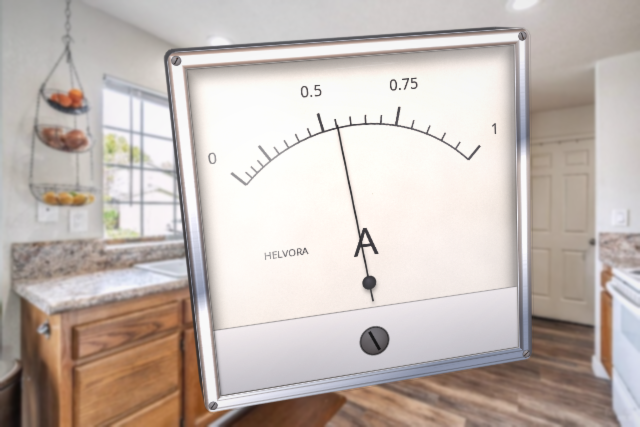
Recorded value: 0.55 A
